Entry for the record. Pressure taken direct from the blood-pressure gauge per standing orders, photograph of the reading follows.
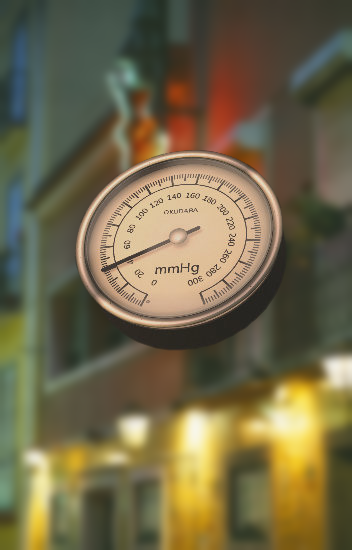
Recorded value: 40 mmHg
